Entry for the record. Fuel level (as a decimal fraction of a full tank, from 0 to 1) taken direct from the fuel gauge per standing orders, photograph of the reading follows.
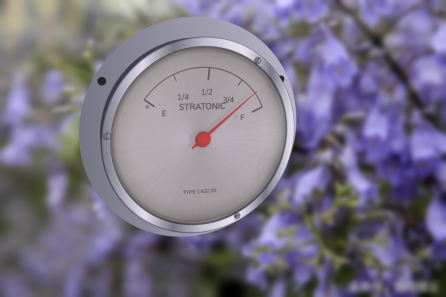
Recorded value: 0.875
